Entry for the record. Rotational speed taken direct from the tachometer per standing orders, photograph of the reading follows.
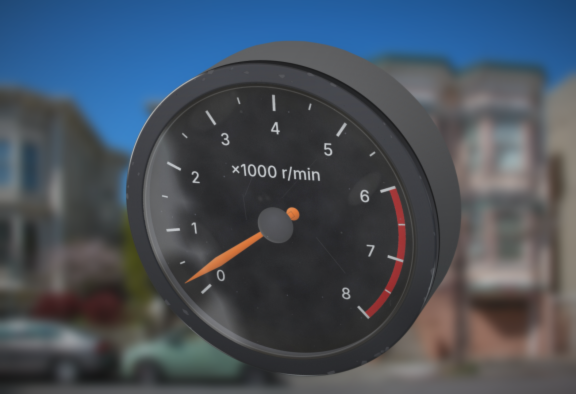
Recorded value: 250 rpm
